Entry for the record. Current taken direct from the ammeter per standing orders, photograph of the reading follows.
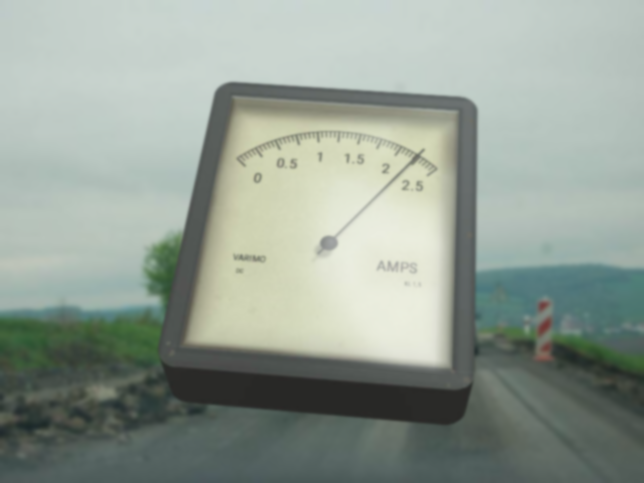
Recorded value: 2.25 A
